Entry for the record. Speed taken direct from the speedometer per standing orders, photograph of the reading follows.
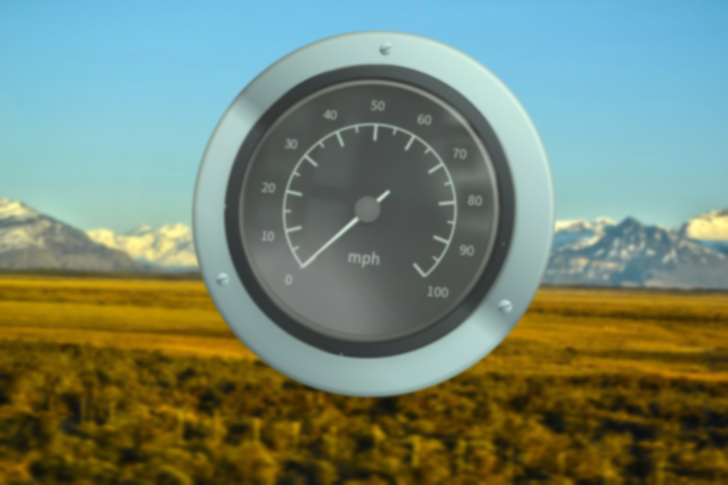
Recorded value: 0 mph
